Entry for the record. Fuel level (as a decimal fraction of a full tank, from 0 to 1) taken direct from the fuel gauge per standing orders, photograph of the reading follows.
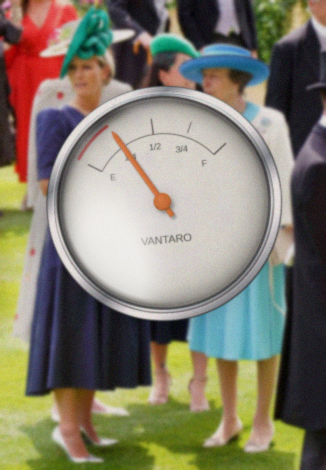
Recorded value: 0.25
